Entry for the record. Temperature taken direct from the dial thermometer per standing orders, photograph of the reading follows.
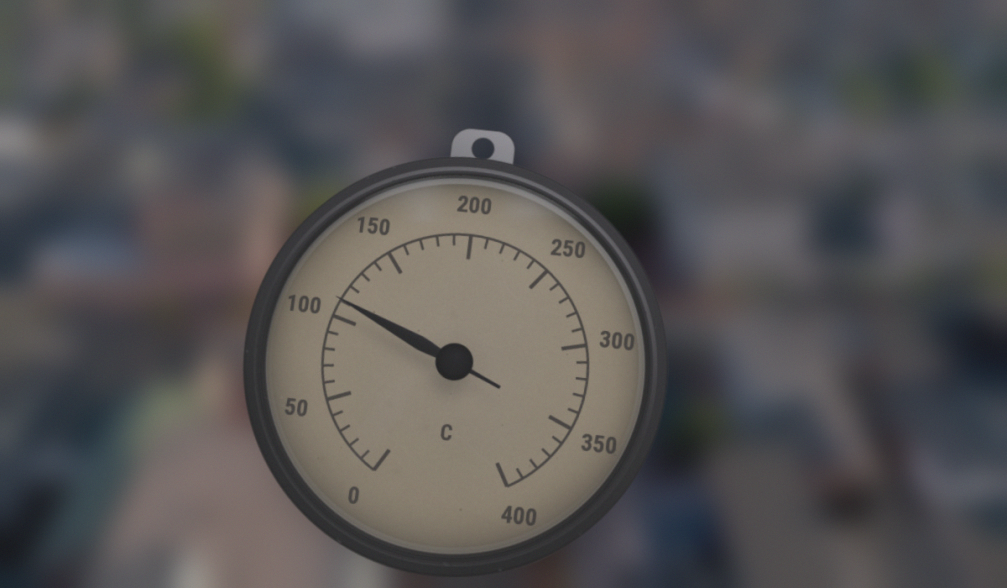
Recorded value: 110 °C
